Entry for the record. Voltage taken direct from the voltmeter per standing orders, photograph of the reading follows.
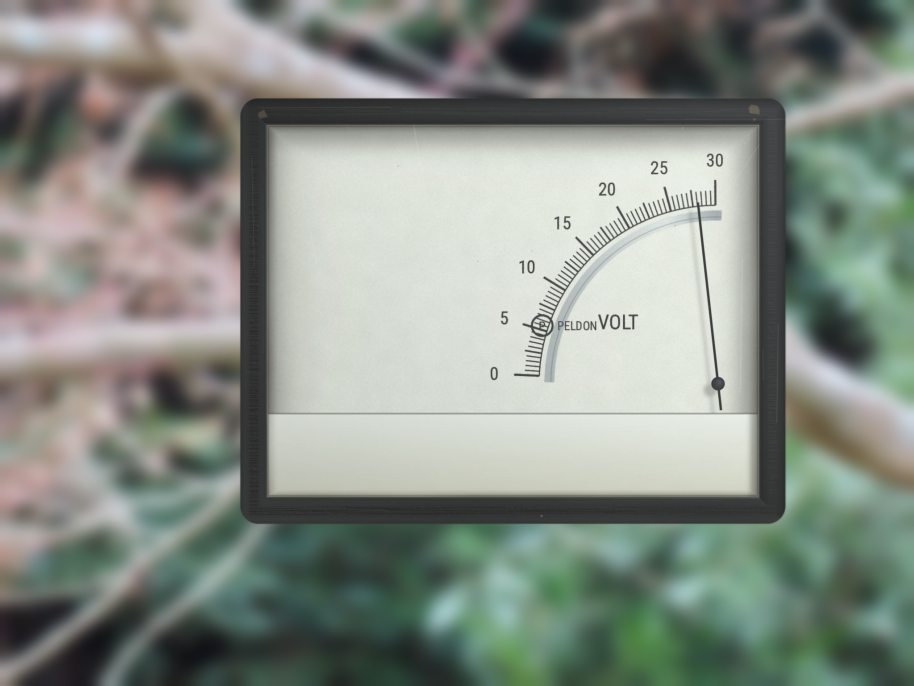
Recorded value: 28 V
